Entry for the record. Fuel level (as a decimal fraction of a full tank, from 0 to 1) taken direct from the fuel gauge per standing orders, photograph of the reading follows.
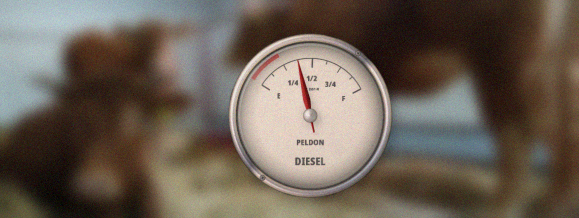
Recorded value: 0.375
